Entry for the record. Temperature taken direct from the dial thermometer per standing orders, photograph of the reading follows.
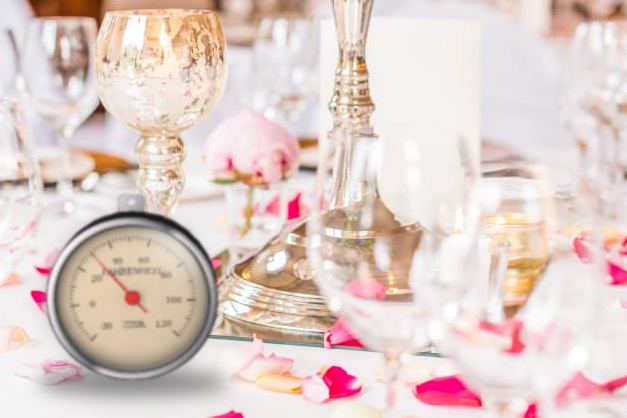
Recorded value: 30 °F
